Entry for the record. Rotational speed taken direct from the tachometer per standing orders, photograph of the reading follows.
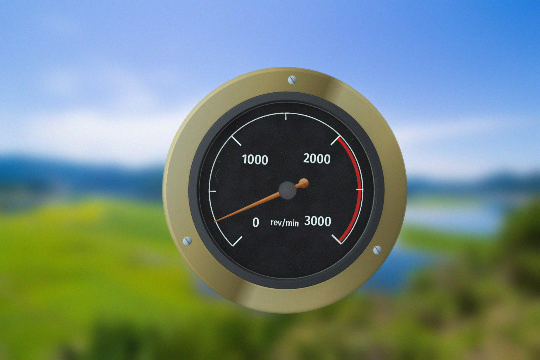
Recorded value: 250 rpm
